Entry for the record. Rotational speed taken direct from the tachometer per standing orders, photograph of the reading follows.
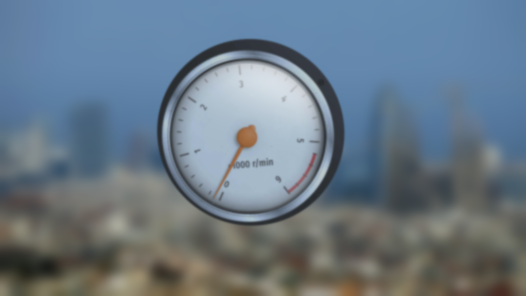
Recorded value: 100 rpm
